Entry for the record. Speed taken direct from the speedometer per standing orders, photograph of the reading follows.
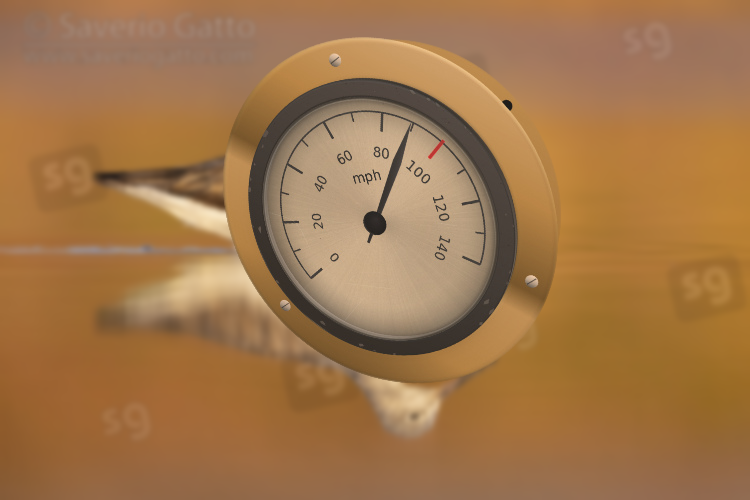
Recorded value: 90 mph
